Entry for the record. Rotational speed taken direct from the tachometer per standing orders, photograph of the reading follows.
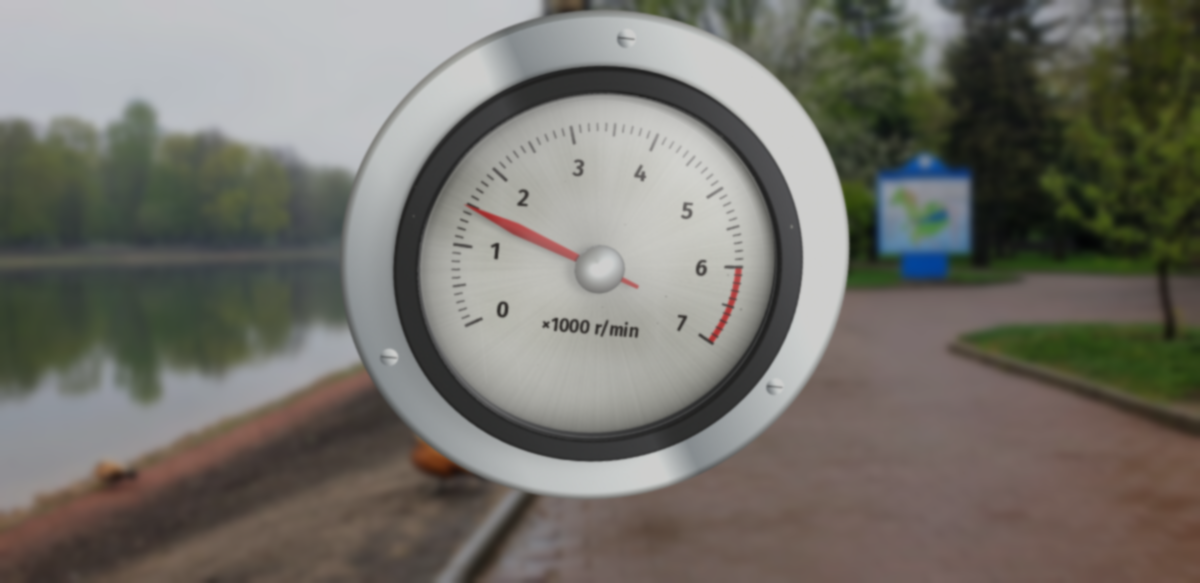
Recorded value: 1500 rpm
